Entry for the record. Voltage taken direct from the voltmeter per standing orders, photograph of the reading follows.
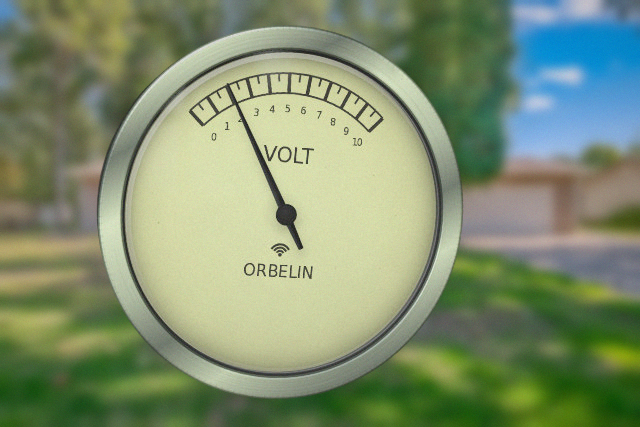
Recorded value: 2 V
